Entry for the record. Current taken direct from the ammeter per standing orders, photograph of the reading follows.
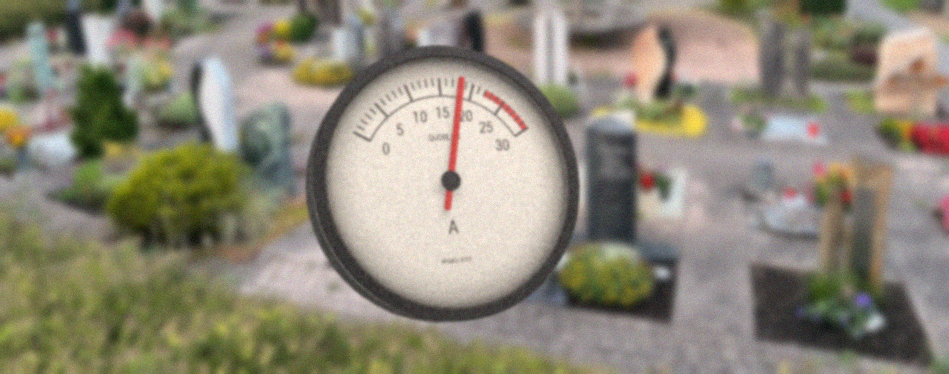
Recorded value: 18 A
